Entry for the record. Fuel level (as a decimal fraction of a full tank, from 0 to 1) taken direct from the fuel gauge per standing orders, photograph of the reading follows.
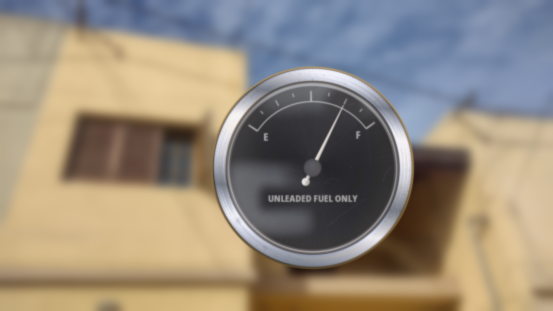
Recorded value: 0.75
